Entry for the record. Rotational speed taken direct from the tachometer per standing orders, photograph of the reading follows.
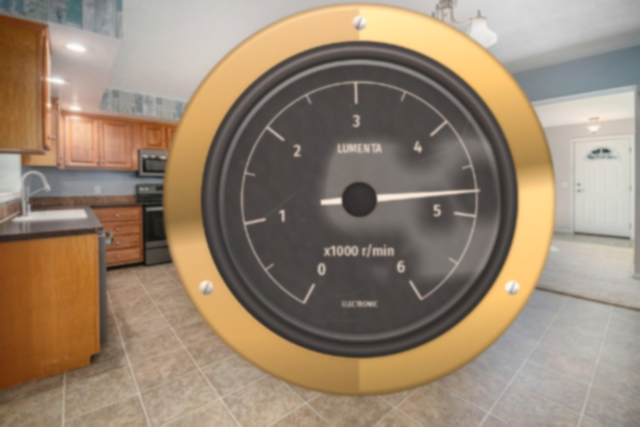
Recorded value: 4750 rpm
